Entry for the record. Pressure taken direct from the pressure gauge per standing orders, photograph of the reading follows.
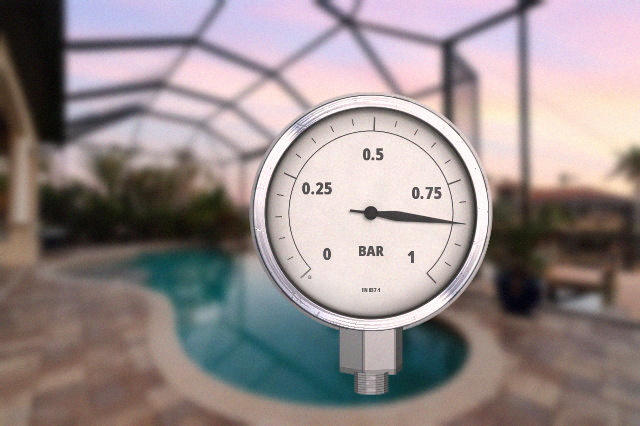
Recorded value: 0.85 bar
